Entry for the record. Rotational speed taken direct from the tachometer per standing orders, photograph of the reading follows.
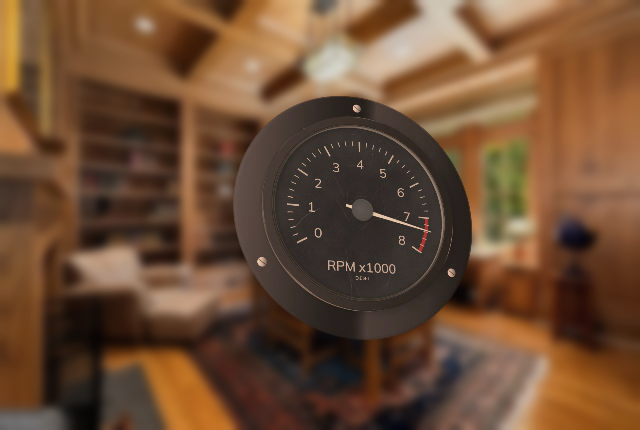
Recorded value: 7400 rpm
